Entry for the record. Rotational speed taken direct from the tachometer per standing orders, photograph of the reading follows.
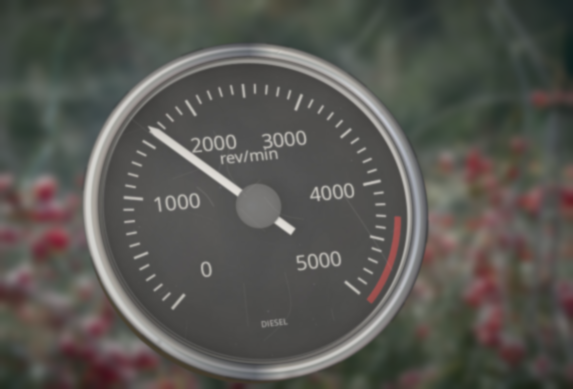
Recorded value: 1600 rpm
